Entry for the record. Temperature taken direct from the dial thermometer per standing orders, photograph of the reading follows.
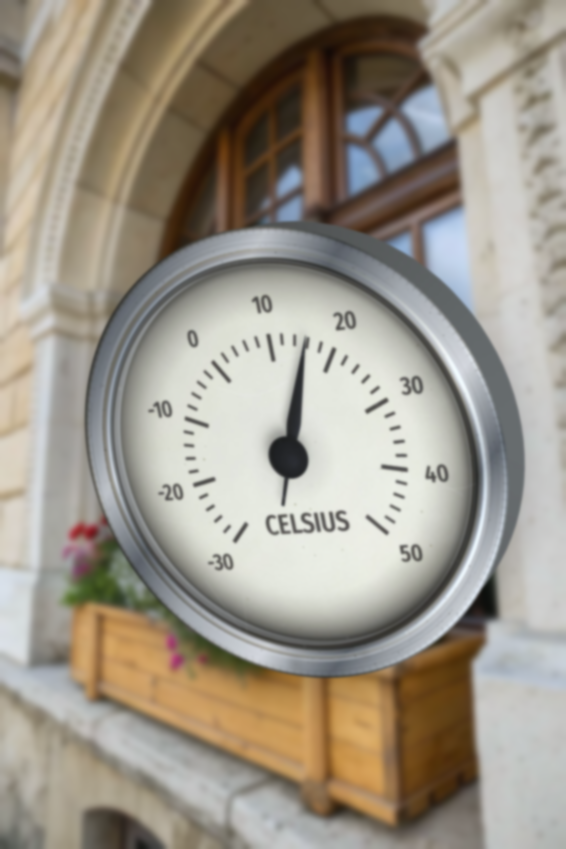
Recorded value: 16 °C
